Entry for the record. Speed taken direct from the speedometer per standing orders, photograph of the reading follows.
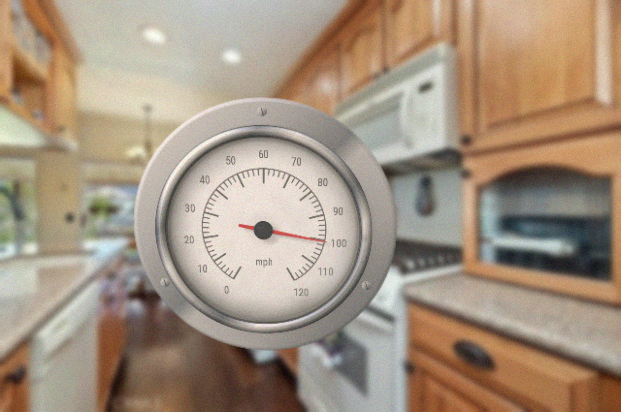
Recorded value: 100 mph
